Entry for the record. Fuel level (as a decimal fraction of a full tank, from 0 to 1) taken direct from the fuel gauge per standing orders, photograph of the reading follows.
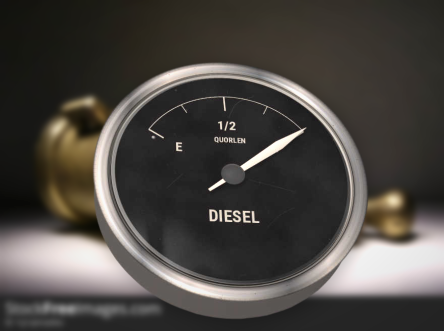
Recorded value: 1
